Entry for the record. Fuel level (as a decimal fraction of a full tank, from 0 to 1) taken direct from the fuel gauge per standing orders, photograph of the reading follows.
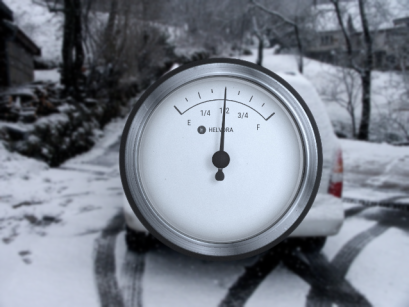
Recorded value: 0.5
